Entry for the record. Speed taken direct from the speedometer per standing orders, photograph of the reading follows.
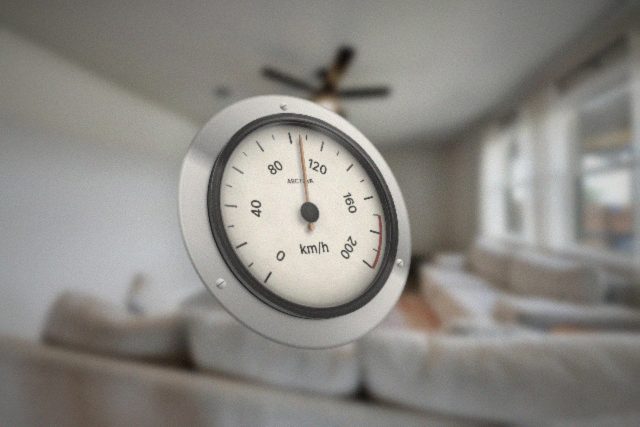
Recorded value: 105 km/h
